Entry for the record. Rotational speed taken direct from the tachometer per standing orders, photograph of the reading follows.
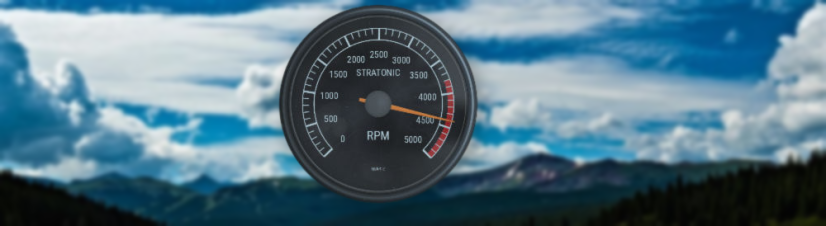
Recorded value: 4400 rpm
